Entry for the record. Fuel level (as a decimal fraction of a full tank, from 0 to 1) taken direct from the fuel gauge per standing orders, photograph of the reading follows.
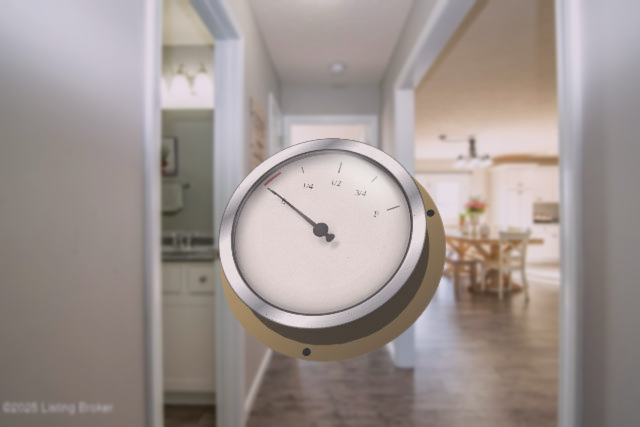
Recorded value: 0
